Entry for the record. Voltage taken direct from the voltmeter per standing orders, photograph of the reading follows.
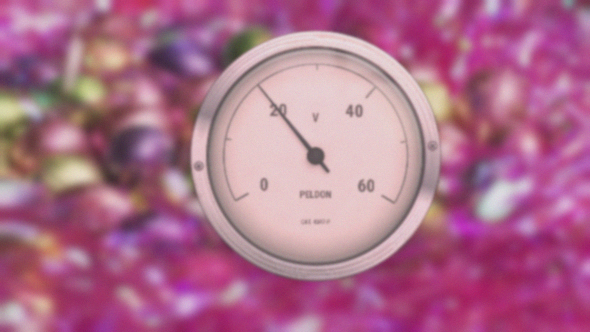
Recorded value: 20 V
